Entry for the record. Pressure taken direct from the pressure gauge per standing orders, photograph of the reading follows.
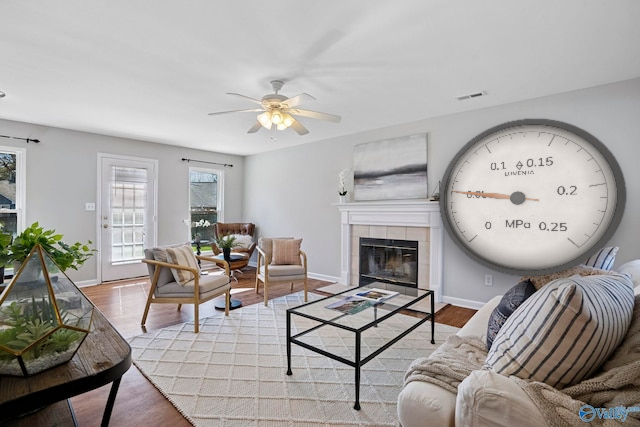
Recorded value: 0.05 MPa
